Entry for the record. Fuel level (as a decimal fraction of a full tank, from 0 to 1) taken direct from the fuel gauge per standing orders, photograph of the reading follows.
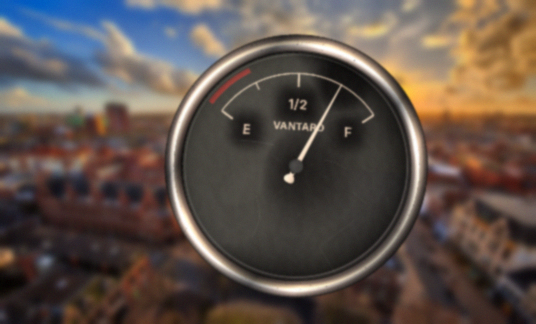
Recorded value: 0.75
